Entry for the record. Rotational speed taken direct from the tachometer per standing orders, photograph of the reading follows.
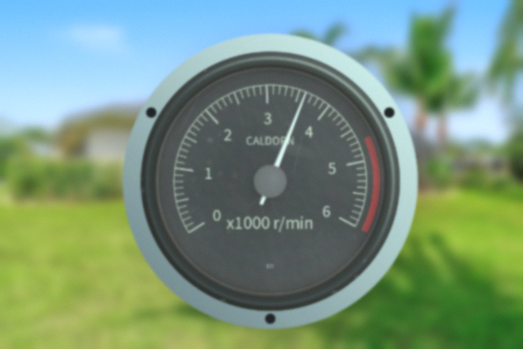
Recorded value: 3600 rpm
